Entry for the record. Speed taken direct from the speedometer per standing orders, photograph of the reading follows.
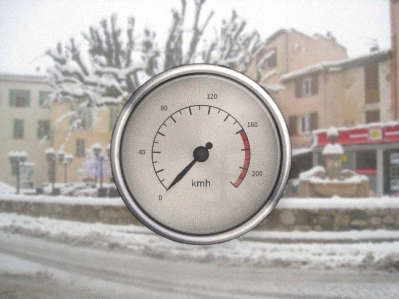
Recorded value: 0 km/h
